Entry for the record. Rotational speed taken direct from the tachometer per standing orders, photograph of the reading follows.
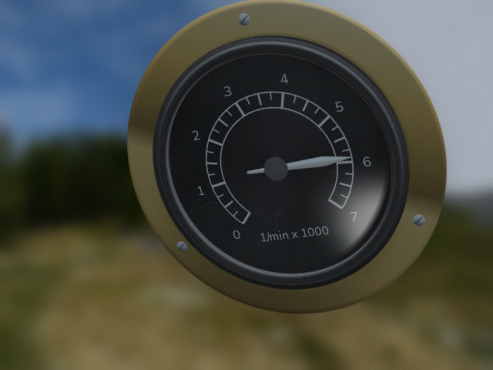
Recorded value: 5875 rpm
